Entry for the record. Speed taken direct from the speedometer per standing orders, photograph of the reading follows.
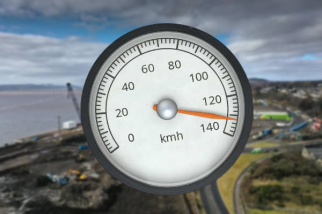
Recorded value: 132 km/h
